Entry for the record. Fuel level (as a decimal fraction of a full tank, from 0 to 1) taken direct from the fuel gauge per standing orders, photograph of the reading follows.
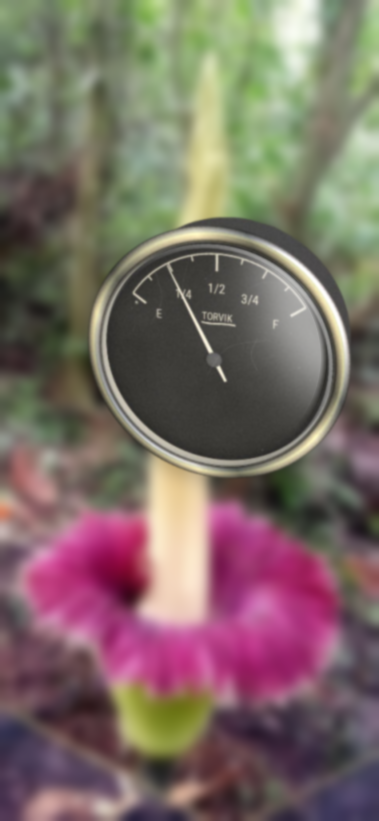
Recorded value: 0.25
